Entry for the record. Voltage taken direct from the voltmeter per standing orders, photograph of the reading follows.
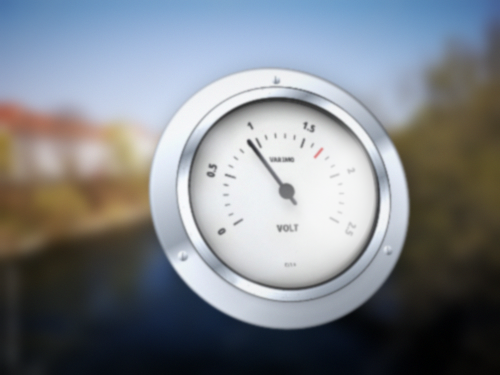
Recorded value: 0.9 V
